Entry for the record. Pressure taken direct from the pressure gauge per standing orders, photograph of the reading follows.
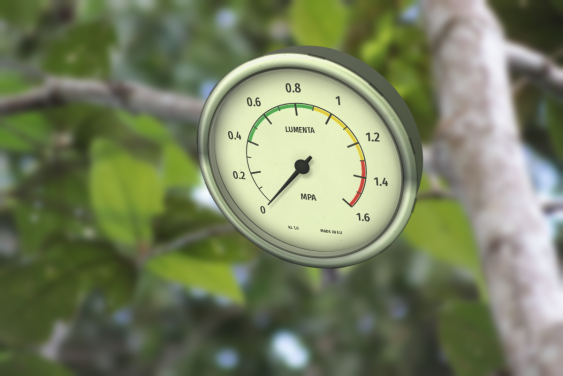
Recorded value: 0 MPa
